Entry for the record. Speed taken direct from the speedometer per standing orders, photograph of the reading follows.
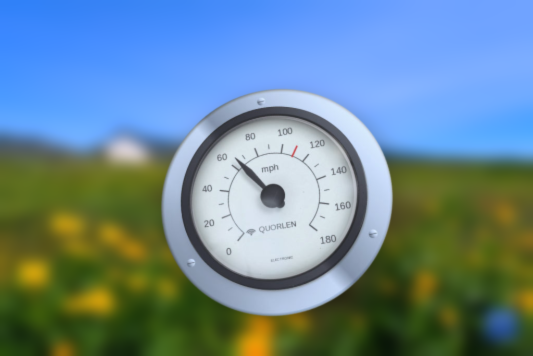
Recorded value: 65 mph
